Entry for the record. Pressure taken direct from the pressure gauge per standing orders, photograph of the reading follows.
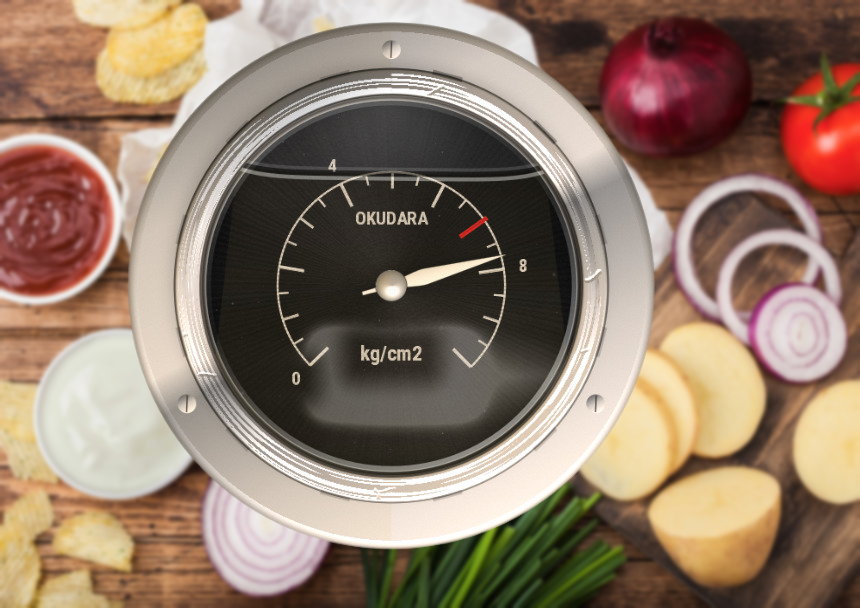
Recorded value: 7.75 kg/cm²
